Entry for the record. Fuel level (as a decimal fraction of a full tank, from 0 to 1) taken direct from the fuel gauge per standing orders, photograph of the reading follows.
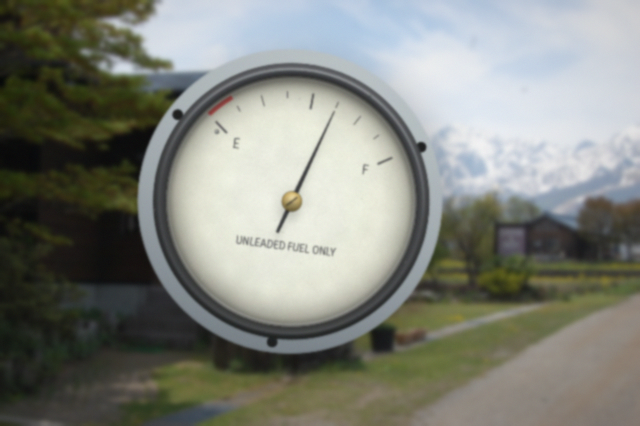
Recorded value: 0.625
